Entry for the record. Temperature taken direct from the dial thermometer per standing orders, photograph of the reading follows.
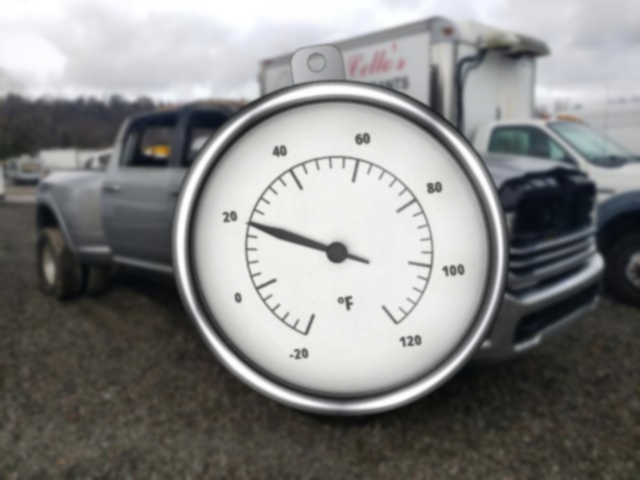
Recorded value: 20 °F
